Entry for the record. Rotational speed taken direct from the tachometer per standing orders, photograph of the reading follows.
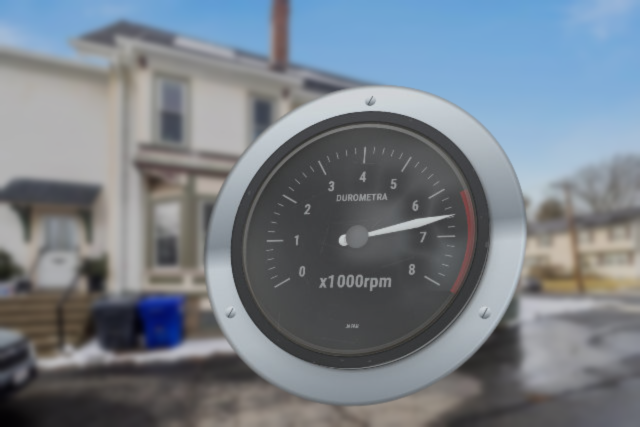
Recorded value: 6600 rpm
